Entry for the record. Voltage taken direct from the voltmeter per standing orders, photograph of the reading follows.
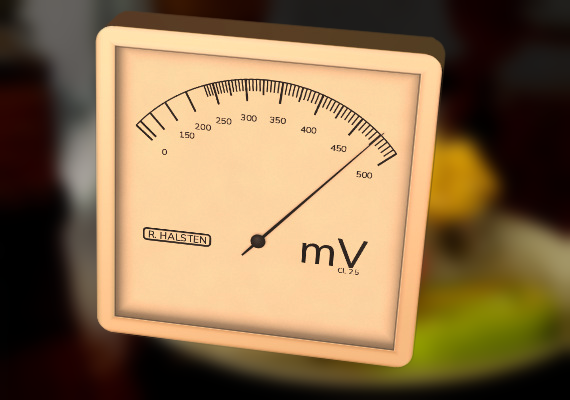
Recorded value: 475 mV
